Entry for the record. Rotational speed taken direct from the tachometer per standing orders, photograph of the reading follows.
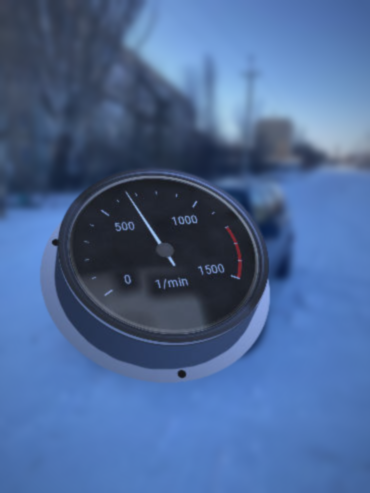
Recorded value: 650 rpm
